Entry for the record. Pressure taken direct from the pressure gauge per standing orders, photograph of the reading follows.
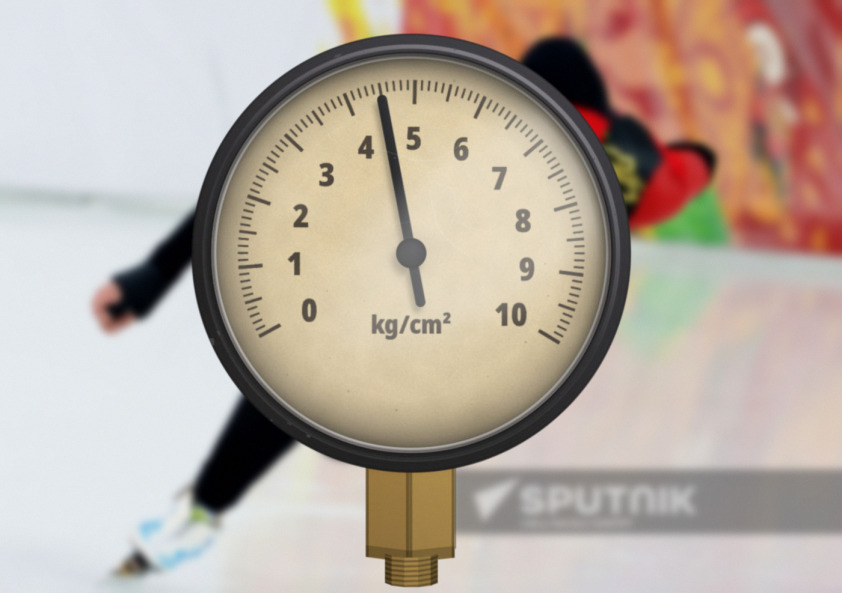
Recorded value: 4.5 kg/cm²
